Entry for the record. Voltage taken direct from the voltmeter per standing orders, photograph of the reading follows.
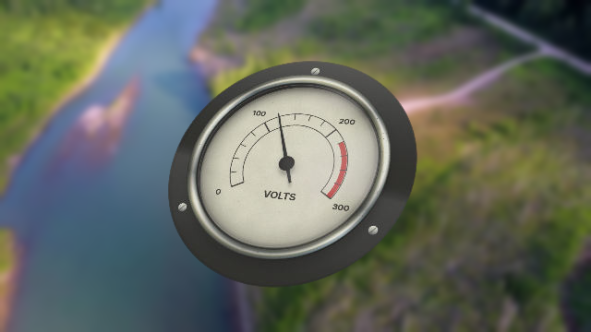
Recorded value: 120 V
